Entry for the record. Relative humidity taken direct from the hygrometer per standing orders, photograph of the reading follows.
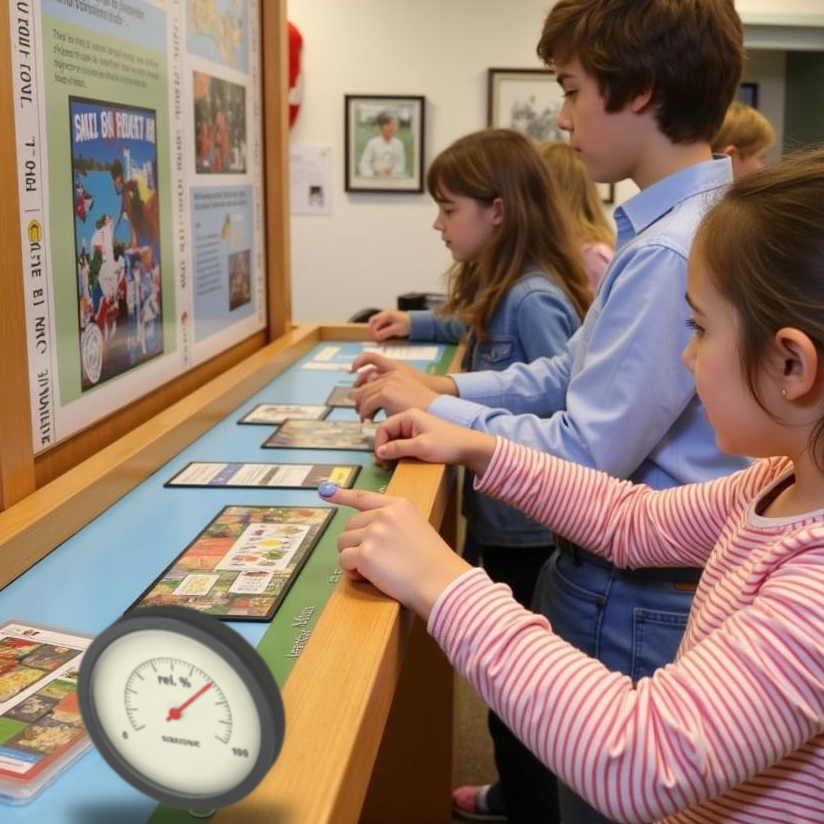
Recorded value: 70 %
